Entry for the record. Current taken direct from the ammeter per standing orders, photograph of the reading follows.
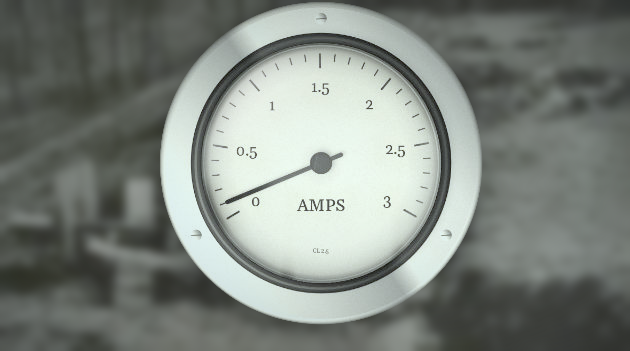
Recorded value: 0.1 A
